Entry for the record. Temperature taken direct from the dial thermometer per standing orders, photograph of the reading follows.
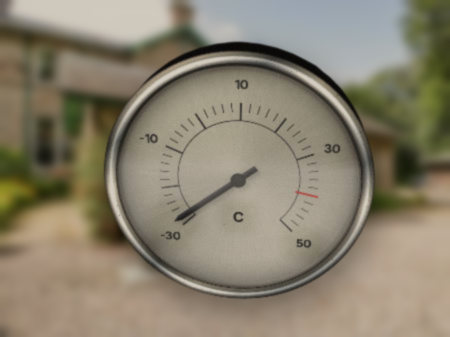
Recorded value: -28 °C
